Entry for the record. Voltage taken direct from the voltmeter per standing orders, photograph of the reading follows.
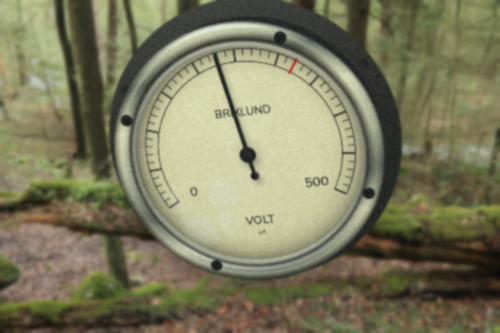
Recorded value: 230 V
